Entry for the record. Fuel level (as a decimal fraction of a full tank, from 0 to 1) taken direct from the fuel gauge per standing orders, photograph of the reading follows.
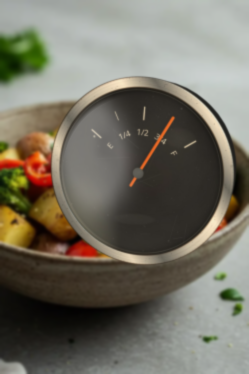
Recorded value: 0.75
